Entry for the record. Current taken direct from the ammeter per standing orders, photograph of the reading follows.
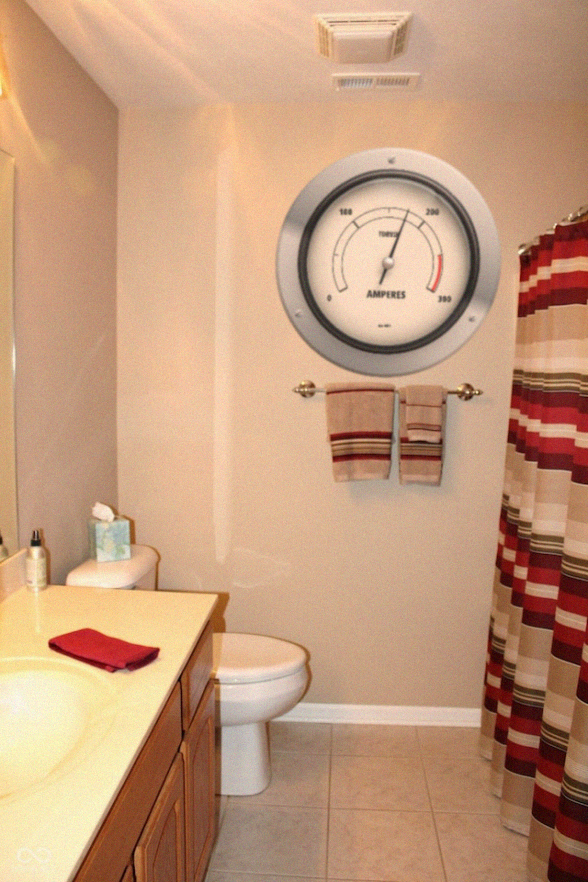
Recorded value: 175 A
